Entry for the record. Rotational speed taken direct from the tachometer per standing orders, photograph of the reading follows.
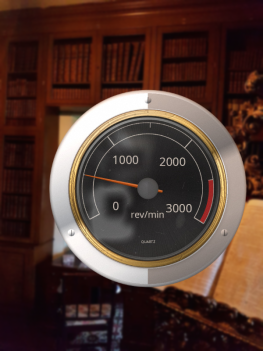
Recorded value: 500 rpm
